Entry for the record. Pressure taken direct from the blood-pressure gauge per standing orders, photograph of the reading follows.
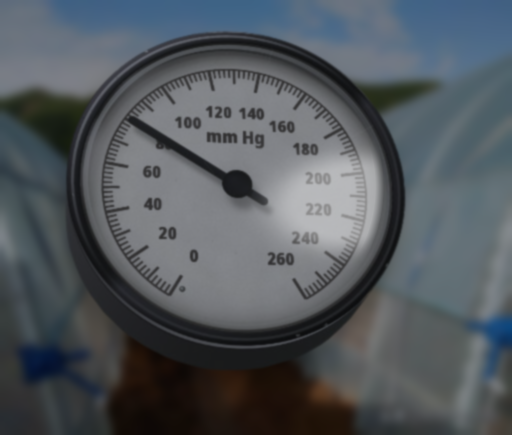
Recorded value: 80 mmHg
